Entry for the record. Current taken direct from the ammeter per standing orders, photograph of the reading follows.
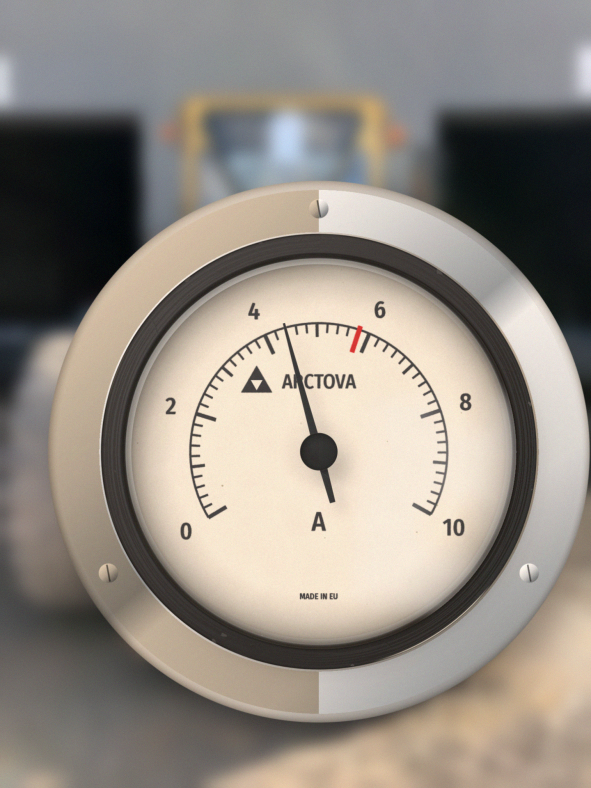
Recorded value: 4.4 A
